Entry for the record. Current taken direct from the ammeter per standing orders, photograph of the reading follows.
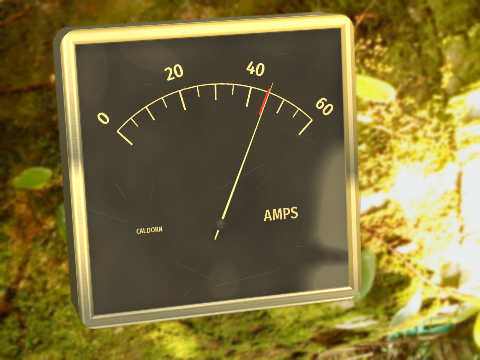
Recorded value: 45 A
